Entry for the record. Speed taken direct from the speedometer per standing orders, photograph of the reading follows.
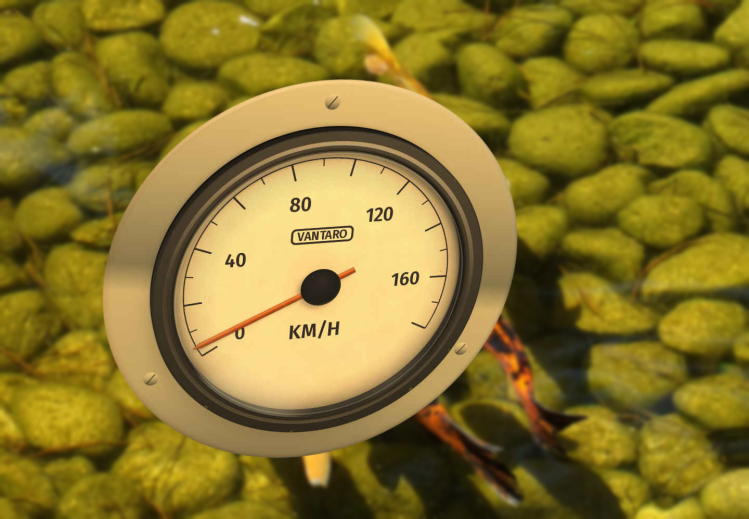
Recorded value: 5 km/h
